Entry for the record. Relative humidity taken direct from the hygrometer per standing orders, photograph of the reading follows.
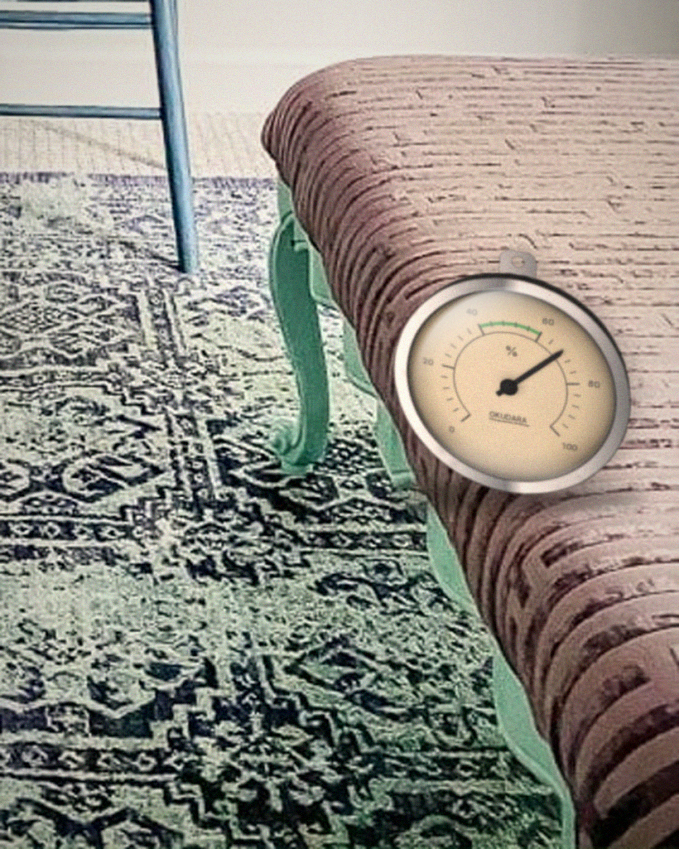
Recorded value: 68 %
